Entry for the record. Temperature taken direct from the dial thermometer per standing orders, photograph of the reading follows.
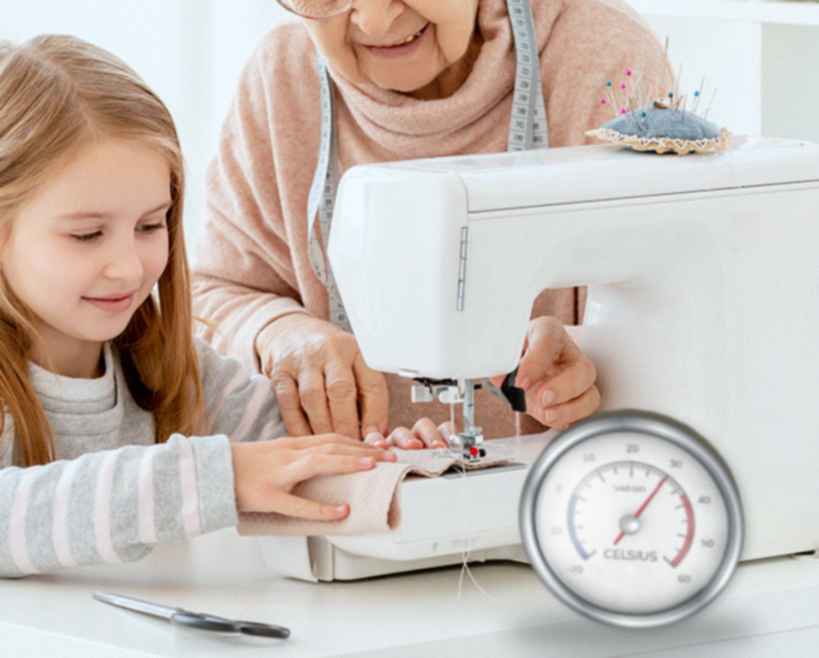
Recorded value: 30 °C
